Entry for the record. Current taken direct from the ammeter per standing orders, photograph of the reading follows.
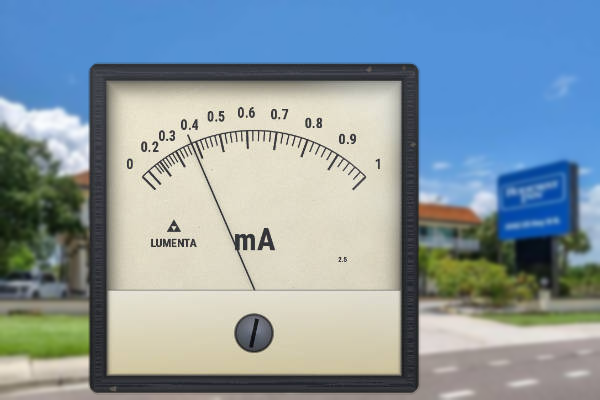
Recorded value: 0.38 mA
